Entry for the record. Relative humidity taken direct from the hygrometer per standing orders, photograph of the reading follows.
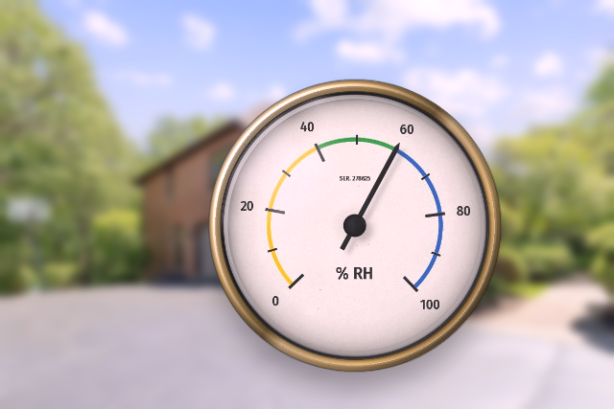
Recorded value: 60 %
